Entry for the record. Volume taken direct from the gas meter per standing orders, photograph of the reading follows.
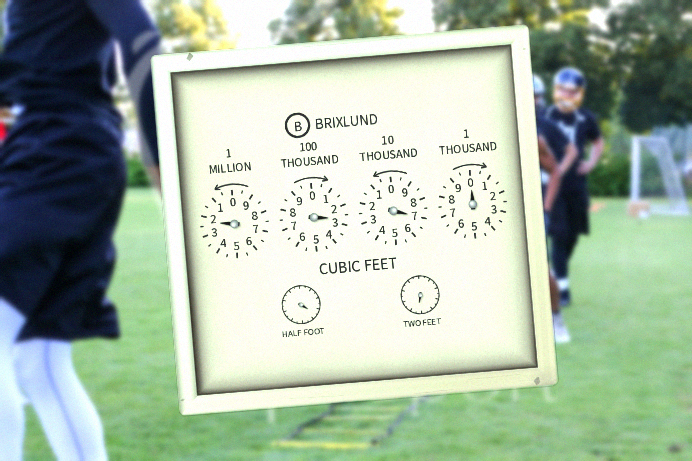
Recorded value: 227000 ft³
